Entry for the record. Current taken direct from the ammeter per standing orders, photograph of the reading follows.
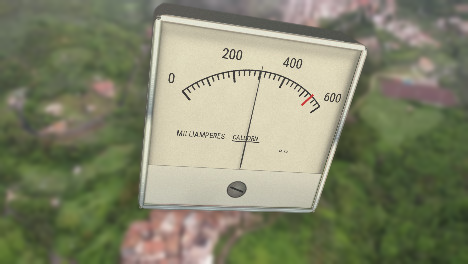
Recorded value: 300 mA
